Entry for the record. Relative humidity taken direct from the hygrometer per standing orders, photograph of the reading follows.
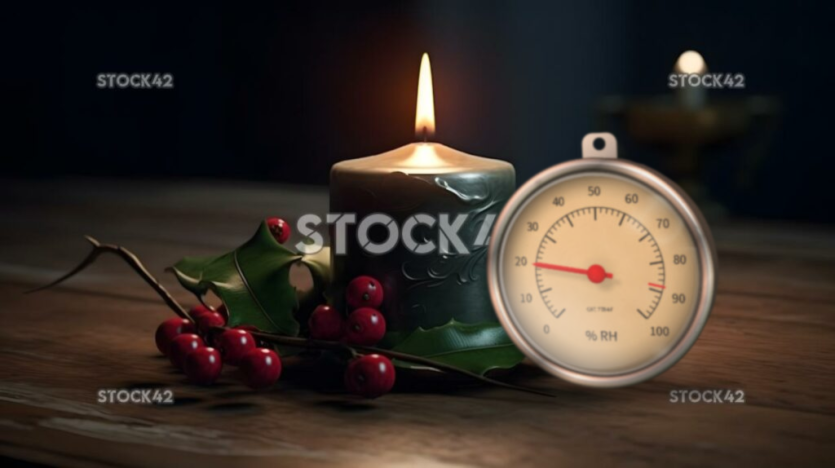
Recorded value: 20 %
